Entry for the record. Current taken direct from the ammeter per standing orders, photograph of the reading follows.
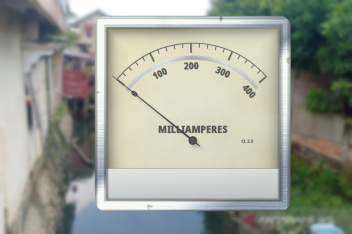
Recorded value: 0 mA
